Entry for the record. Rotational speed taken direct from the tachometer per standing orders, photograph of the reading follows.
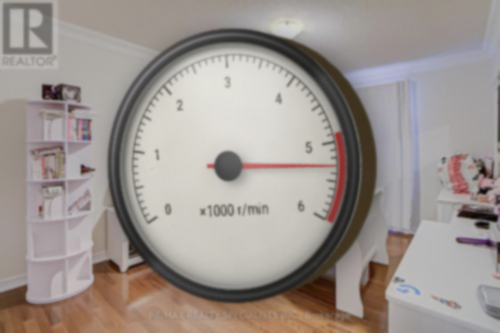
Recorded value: 5300 rpm
